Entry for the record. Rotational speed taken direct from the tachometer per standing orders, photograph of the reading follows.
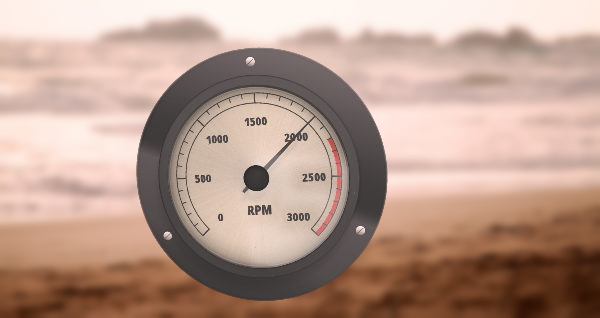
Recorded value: 2000 rpm
